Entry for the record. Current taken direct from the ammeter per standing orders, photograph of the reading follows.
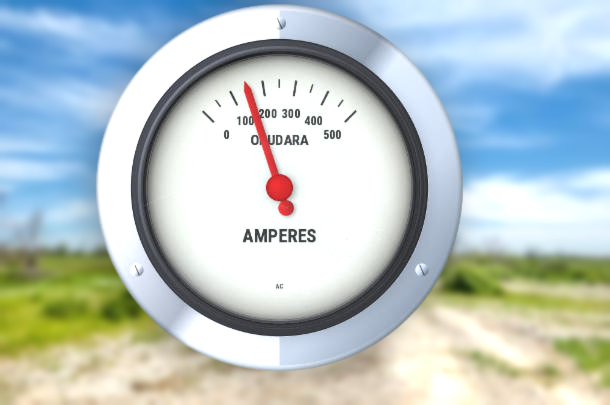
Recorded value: 150 A
